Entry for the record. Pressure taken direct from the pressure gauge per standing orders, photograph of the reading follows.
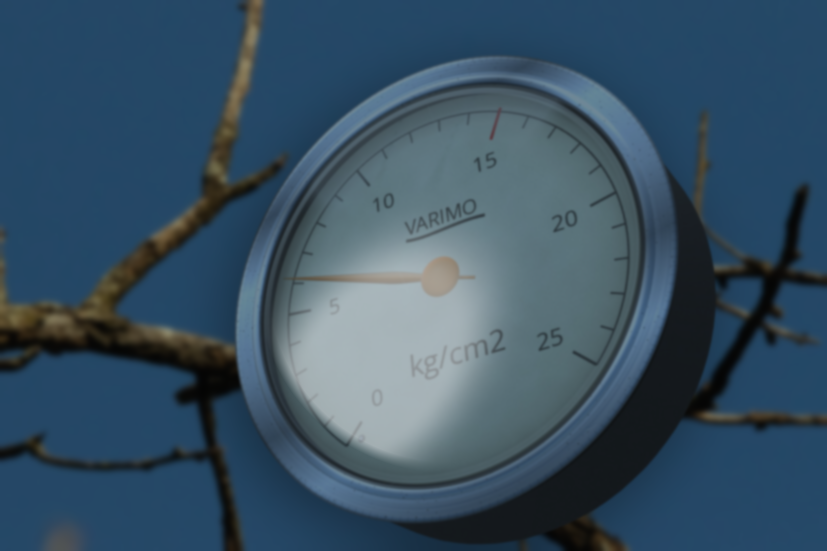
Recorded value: 6 kg/cm²
